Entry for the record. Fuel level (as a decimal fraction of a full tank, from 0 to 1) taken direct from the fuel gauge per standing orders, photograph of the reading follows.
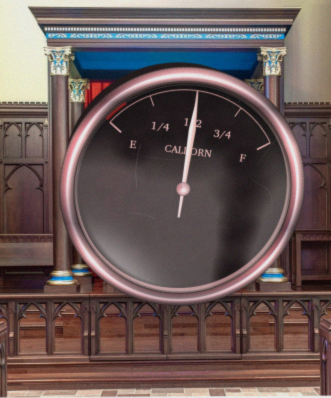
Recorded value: 0.5
